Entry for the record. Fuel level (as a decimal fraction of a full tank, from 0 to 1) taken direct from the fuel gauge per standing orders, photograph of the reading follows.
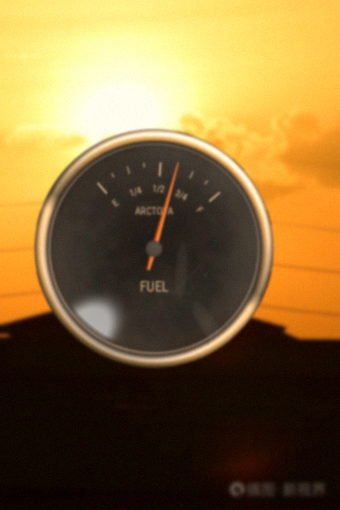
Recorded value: 0.625
